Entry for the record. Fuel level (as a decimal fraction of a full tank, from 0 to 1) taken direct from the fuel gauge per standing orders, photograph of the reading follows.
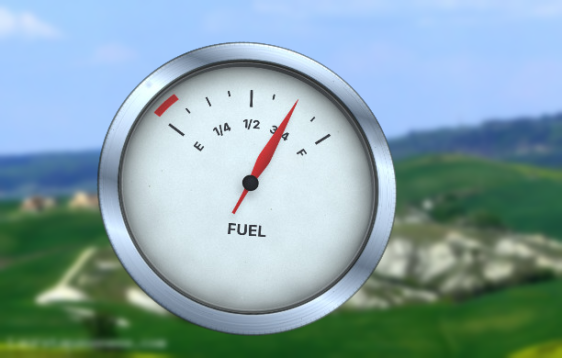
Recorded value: 0.75
